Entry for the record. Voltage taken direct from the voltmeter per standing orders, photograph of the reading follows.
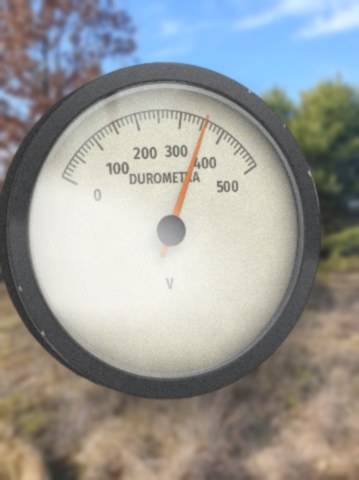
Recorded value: 350 V
